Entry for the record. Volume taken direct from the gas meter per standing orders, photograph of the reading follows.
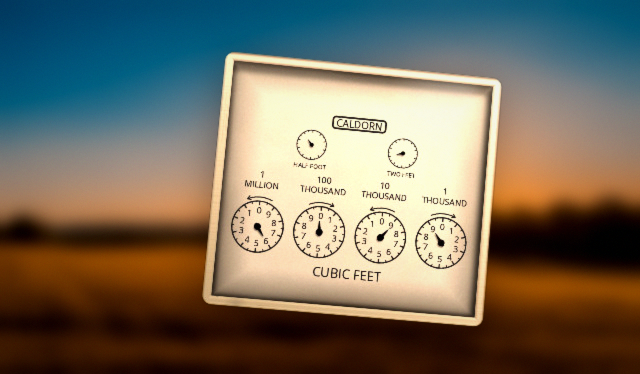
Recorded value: 598900 ft³
